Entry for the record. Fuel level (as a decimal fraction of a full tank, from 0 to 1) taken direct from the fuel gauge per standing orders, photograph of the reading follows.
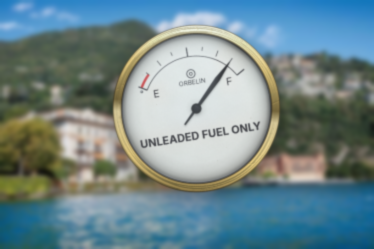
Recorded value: 0.875
